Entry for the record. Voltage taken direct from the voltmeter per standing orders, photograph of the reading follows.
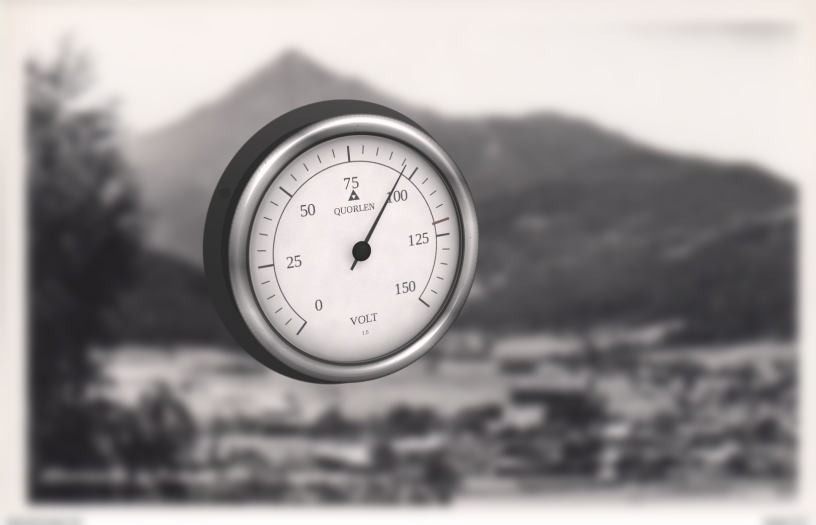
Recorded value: 95 V
